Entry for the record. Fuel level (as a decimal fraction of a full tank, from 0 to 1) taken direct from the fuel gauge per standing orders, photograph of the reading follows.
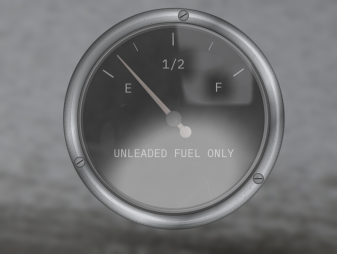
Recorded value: 0.125
